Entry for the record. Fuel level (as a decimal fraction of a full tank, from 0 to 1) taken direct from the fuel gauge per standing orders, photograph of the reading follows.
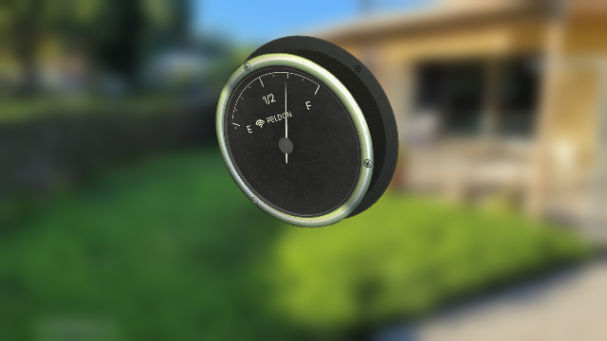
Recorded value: 0.75
